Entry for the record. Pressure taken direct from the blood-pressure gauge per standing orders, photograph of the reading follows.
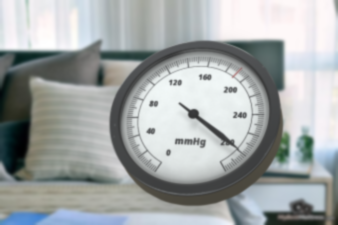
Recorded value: 280 mmHg
